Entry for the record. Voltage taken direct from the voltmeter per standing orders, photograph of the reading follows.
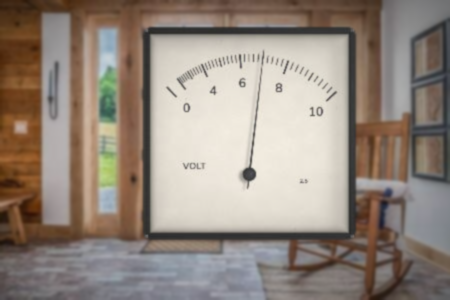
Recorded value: 7 V
